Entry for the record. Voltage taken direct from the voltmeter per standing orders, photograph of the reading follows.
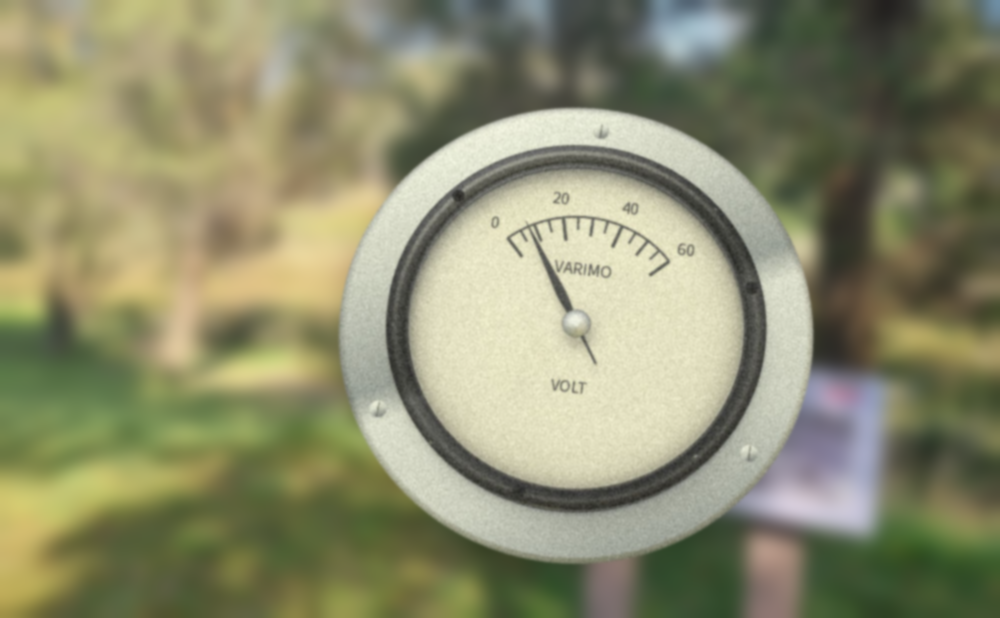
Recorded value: 7.5 V
